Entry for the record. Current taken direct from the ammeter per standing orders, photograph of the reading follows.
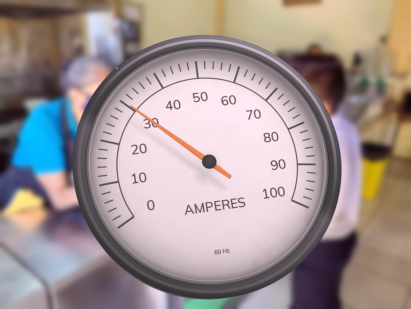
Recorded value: 30 A
